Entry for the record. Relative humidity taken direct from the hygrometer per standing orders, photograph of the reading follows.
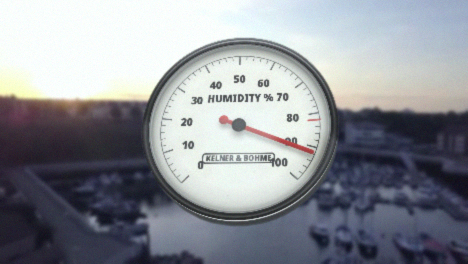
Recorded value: 92 %
